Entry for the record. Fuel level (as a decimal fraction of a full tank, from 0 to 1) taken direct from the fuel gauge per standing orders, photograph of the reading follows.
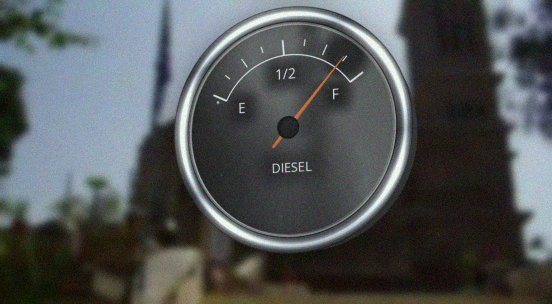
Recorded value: 0.875
